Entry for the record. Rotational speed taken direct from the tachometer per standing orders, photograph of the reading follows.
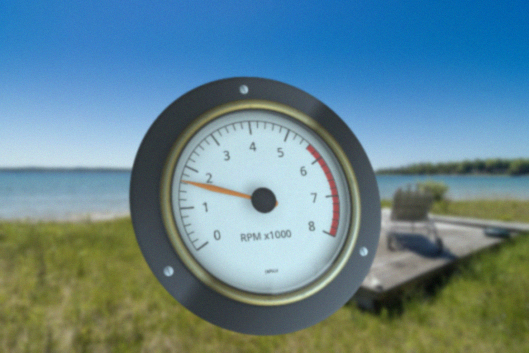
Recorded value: 1600 rpm
